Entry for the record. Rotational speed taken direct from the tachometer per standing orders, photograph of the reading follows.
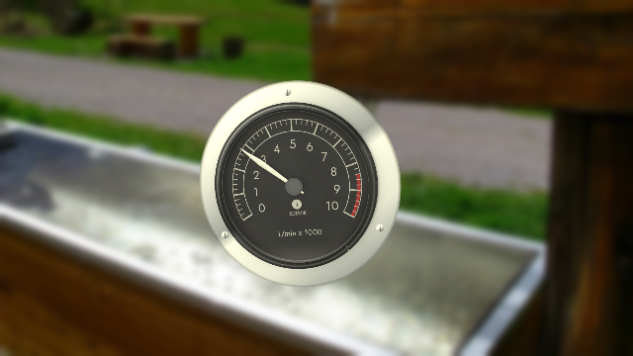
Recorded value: 2800 rpm
